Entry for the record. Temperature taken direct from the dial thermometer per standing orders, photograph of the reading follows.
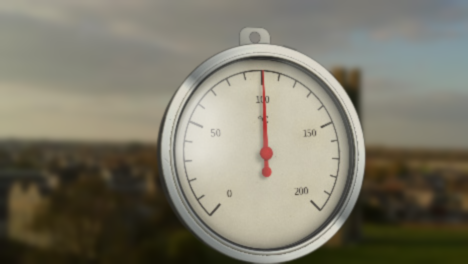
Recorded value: 100 °C
